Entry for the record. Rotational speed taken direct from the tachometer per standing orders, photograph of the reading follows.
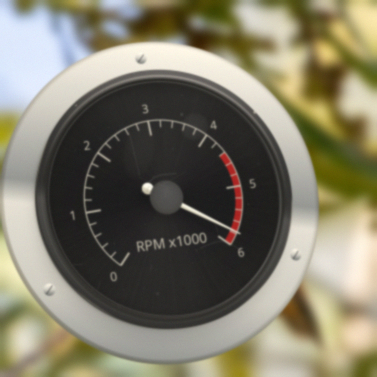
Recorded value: 5800 rpm
